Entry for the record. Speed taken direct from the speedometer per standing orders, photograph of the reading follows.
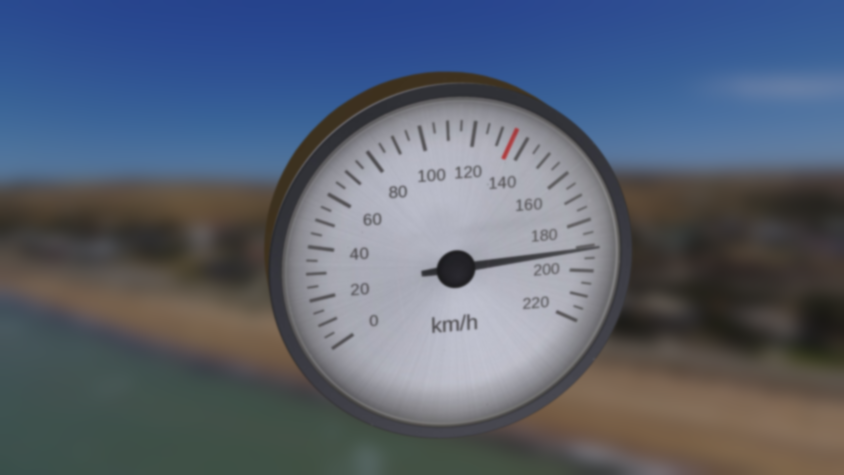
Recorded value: 190 km/h
